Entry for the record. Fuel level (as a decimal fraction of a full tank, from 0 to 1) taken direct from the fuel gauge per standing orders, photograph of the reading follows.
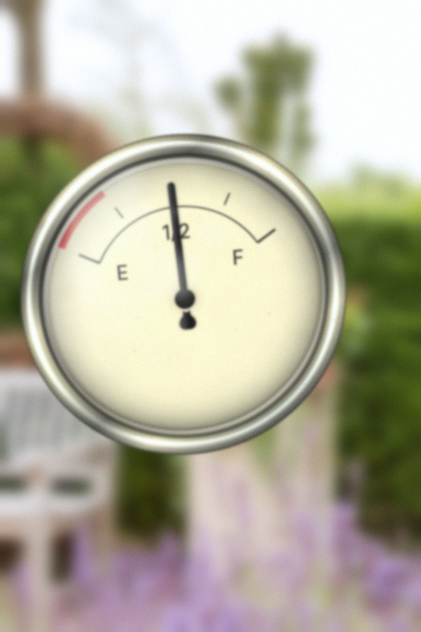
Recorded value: 0.5
